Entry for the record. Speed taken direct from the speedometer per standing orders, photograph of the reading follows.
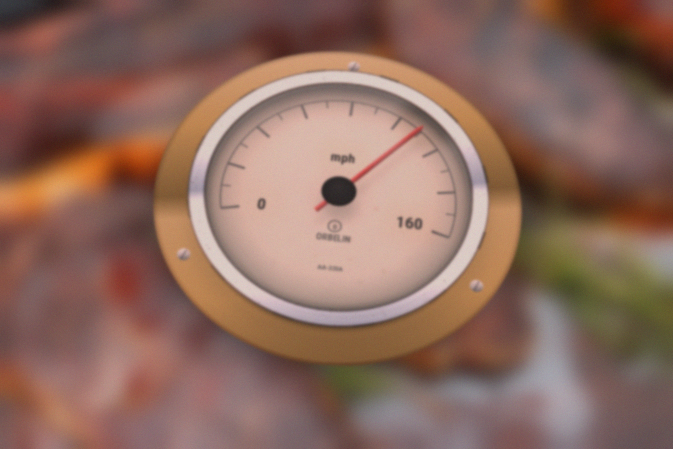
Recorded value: 110 mph
